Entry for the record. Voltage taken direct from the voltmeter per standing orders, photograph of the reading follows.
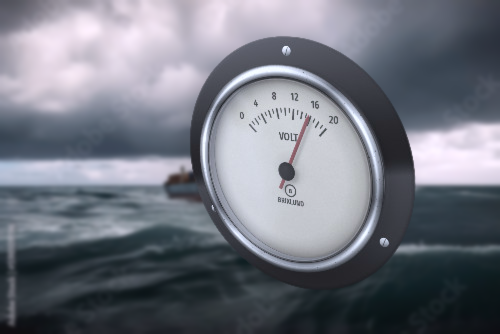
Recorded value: 16 V
